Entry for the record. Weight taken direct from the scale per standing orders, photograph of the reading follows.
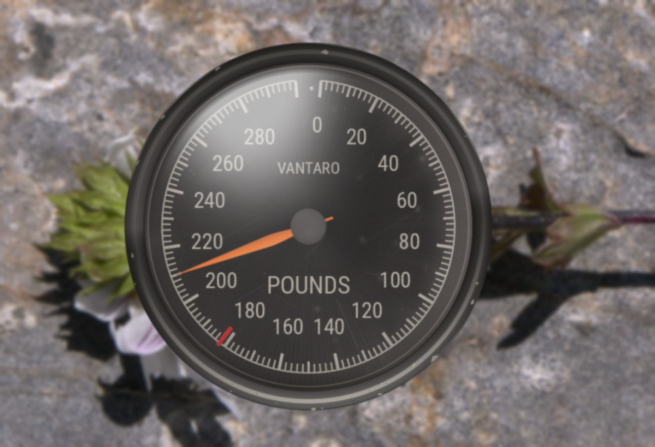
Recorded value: 210 lb
